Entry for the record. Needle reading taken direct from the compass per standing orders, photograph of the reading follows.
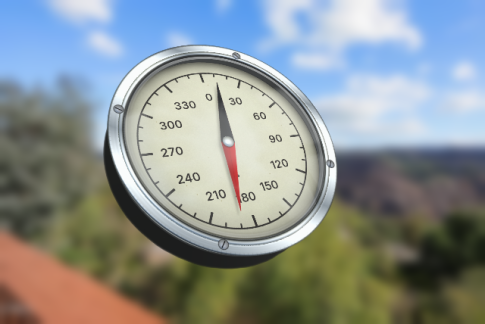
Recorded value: 190 °
